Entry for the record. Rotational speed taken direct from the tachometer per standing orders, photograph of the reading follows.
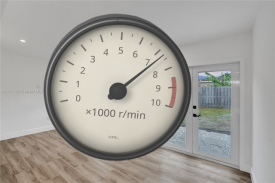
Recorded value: 7250 rpm
